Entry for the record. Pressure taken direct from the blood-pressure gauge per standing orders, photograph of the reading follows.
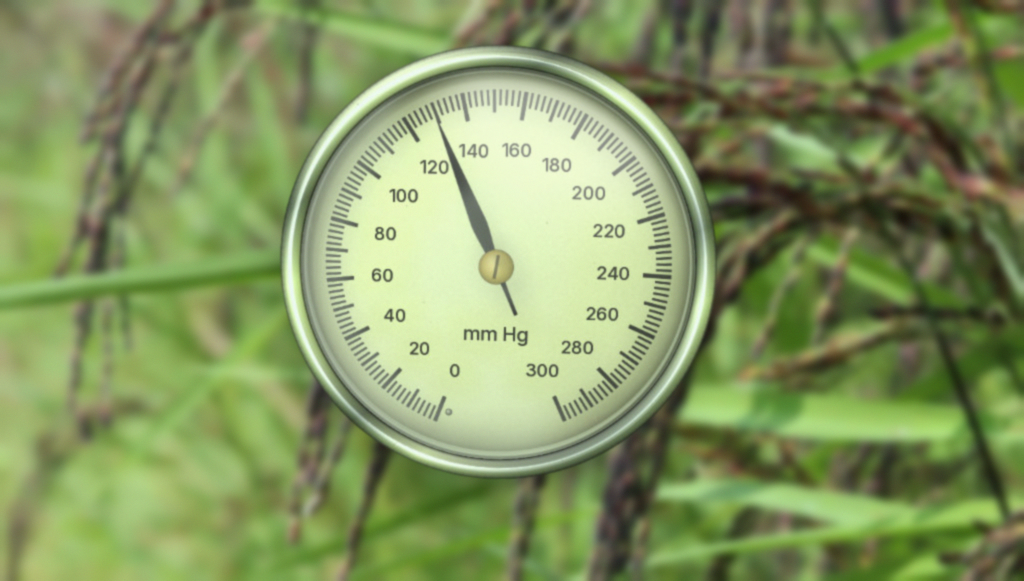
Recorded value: 130 mmHg
